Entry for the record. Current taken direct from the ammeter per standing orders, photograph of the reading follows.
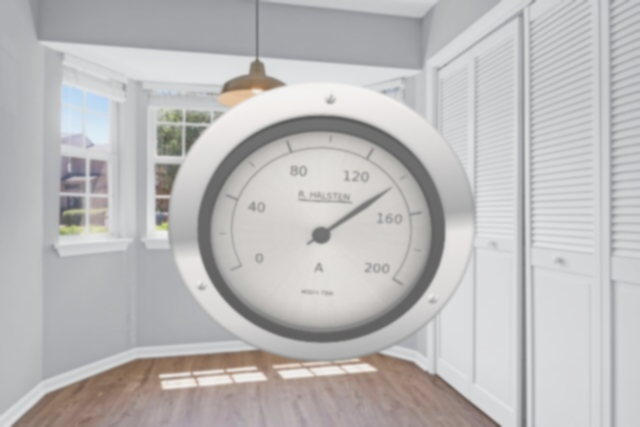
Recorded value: 140 A
